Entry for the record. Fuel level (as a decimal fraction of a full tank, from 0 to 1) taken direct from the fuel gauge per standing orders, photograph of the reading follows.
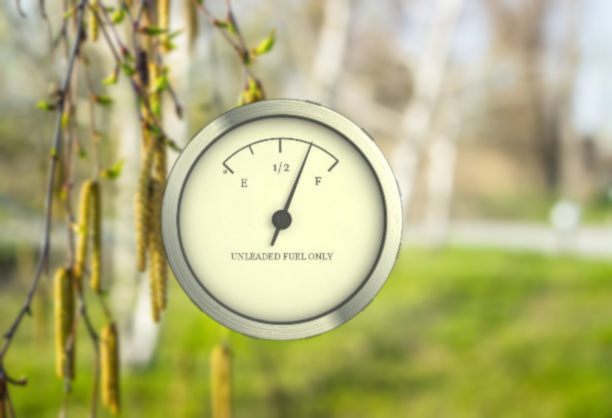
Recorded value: 0.75
